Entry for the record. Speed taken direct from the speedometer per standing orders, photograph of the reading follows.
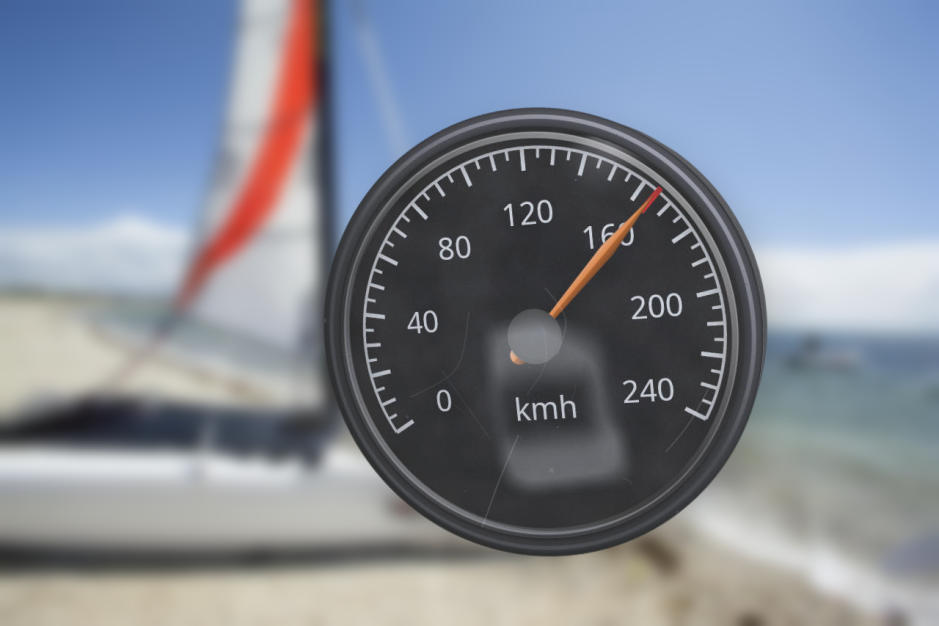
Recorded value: 165 km/h
